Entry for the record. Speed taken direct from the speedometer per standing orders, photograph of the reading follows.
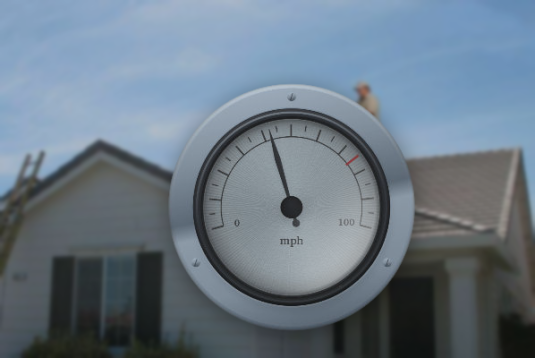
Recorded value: 42.5 mph
